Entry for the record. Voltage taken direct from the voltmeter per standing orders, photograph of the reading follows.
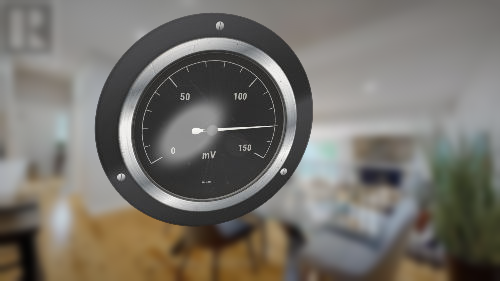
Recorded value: 130 mV
